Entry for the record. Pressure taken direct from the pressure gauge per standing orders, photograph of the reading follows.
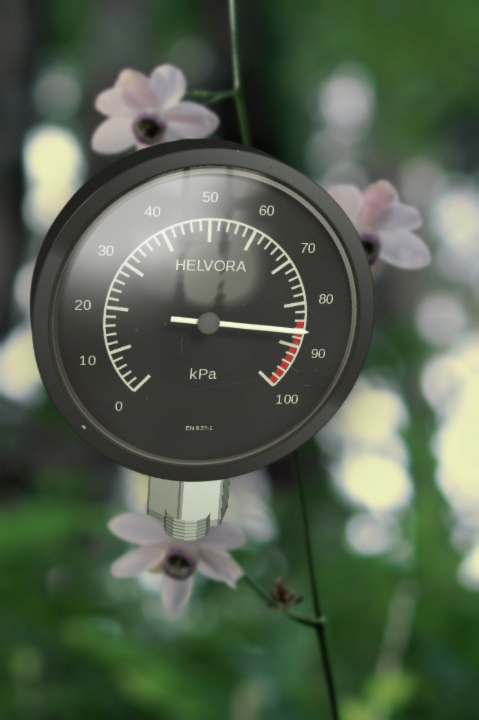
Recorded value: 86 kPa
